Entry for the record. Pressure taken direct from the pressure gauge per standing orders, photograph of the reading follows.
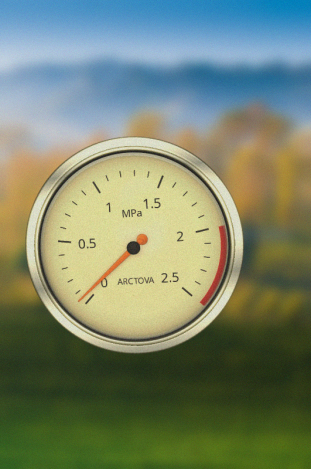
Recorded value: 0.05 MPa
